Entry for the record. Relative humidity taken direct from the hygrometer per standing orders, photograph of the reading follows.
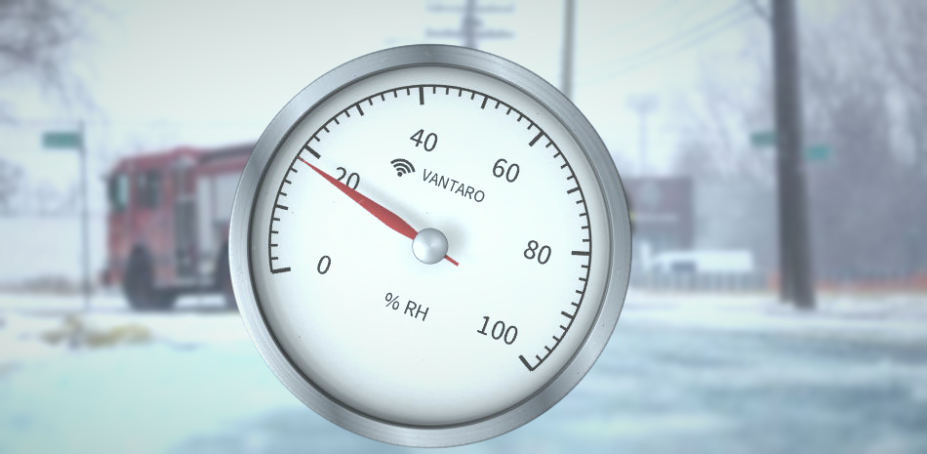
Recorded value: 18 %
